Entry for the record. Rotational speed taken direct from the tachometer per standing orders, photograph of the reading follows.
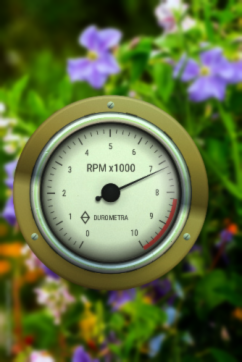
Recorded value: 7200 rpm
